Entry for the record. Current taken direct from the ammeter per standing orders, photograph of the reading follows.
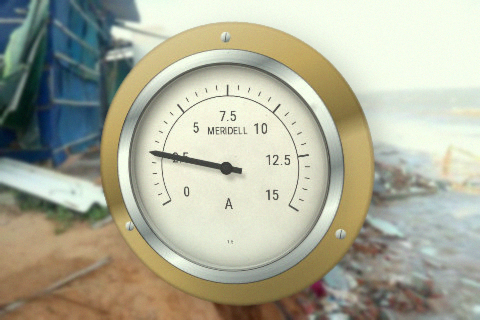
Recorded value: 2.5 A
